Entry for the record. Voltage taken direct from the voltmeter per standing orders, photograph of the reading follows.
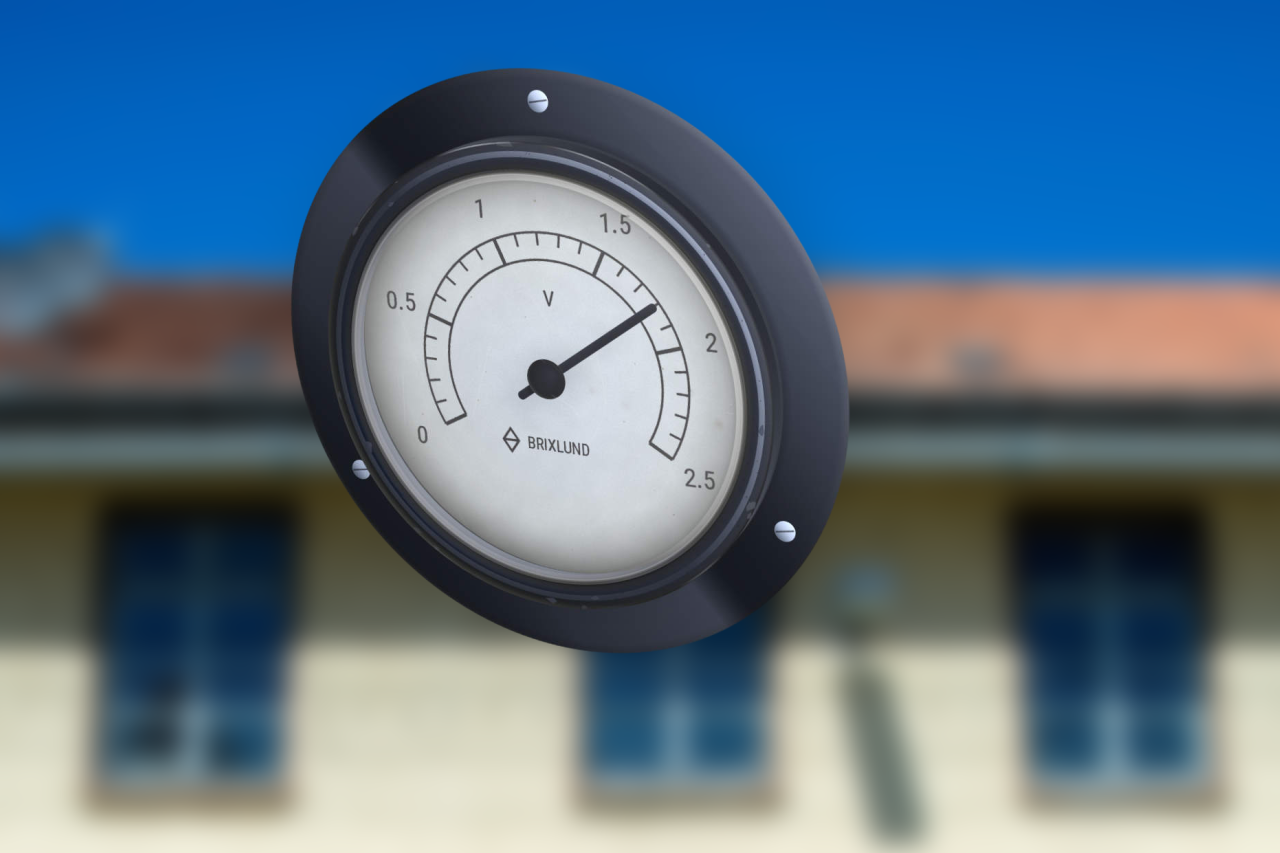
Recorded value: 1.8 V
